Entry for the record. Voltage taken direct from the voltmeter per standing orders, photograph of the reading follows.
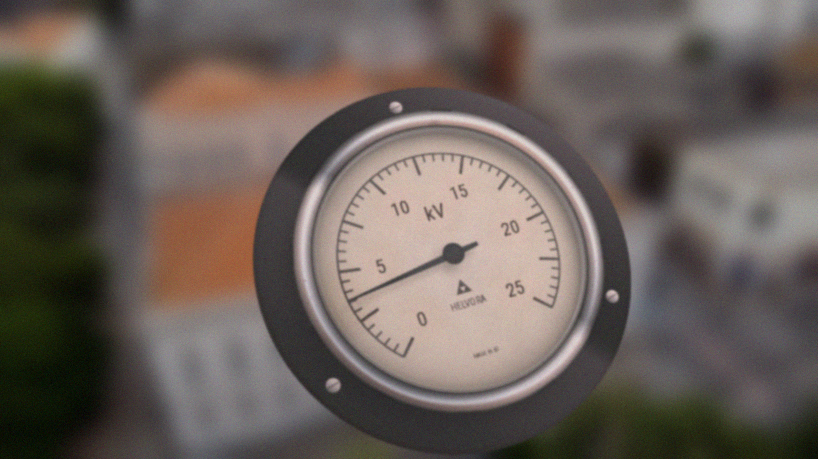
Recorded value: 3.5 kV
